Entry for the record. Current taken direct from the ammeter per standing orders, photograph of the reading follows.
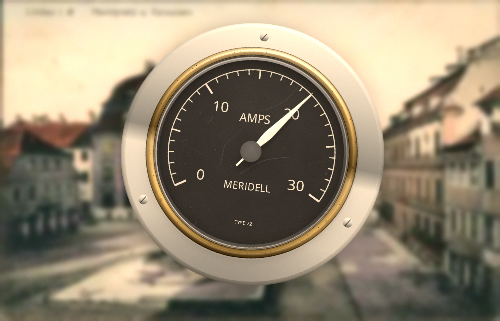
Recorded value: 20 A
